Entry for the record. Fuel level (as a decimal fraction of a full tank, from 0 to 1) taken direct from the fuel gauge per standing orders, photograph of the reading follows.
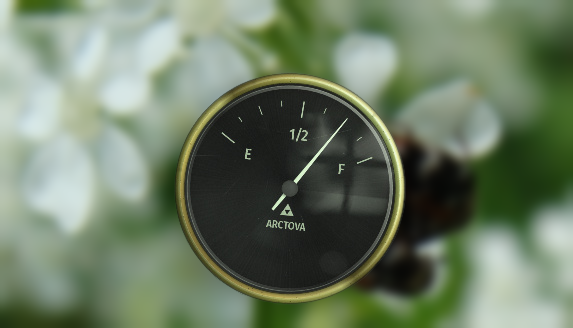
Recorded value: 0.75
